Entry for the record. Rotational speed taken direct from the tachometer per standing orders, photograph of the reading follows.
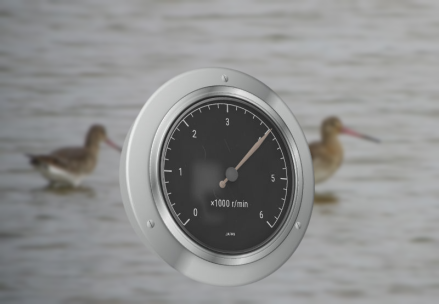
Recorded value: 4000 rpm
